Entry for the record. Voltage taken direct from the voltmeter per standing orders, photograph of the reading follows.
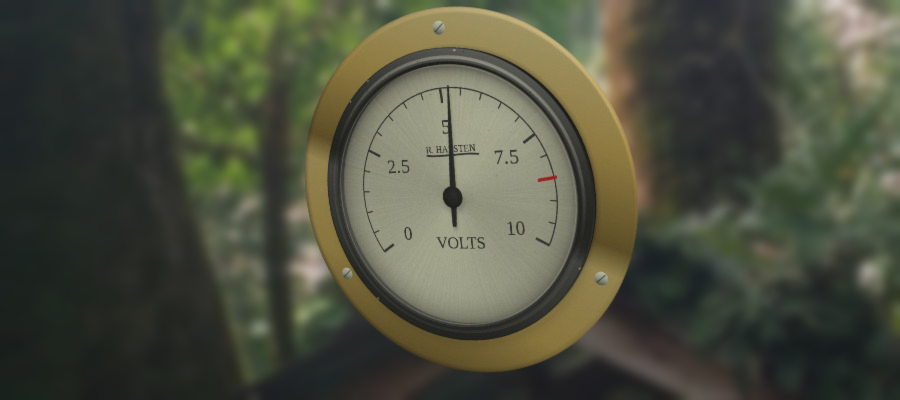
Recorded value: 5.25 V
